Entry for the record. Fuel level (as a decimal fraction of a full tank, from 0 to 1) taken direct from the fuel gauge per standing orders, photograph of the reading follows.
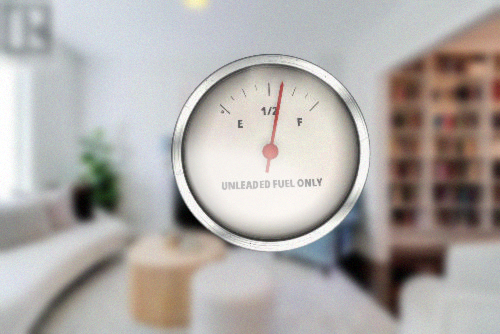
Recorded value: 0.625
